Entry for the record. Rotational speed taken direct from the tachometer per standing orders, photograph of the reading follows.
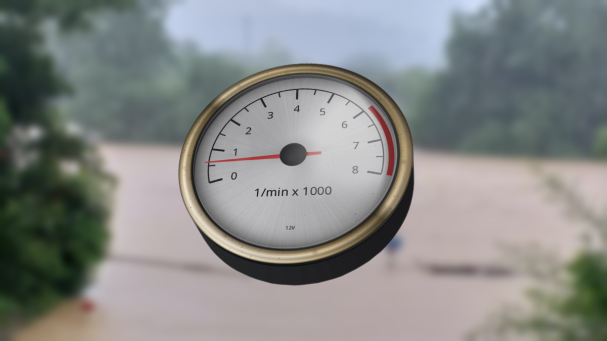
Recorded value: 500 rpm
